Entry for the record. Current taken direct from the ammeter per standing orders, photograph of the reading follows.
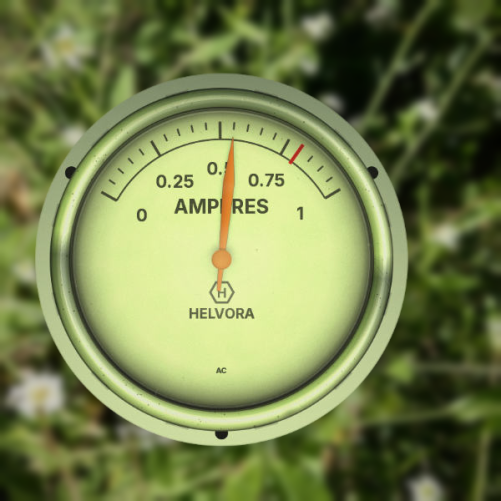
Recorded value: 0.55 A
